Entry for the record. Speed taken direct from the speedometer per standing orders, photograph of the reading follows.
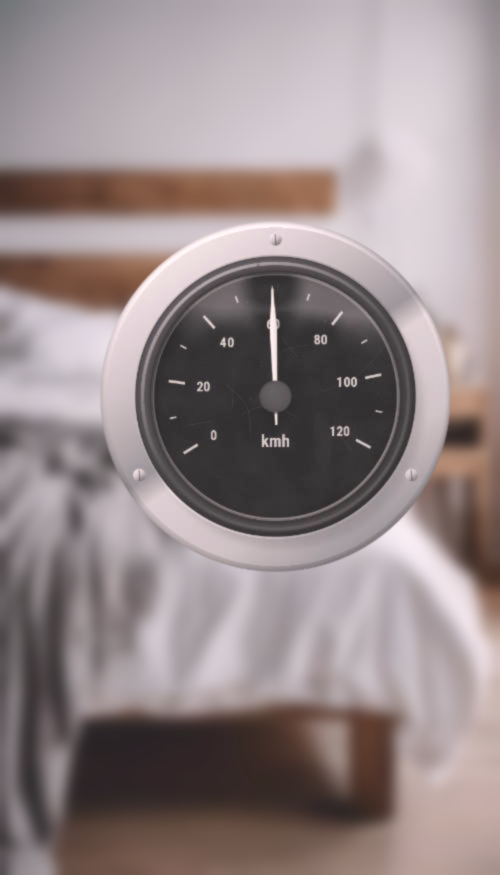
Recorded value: 60 km/h
